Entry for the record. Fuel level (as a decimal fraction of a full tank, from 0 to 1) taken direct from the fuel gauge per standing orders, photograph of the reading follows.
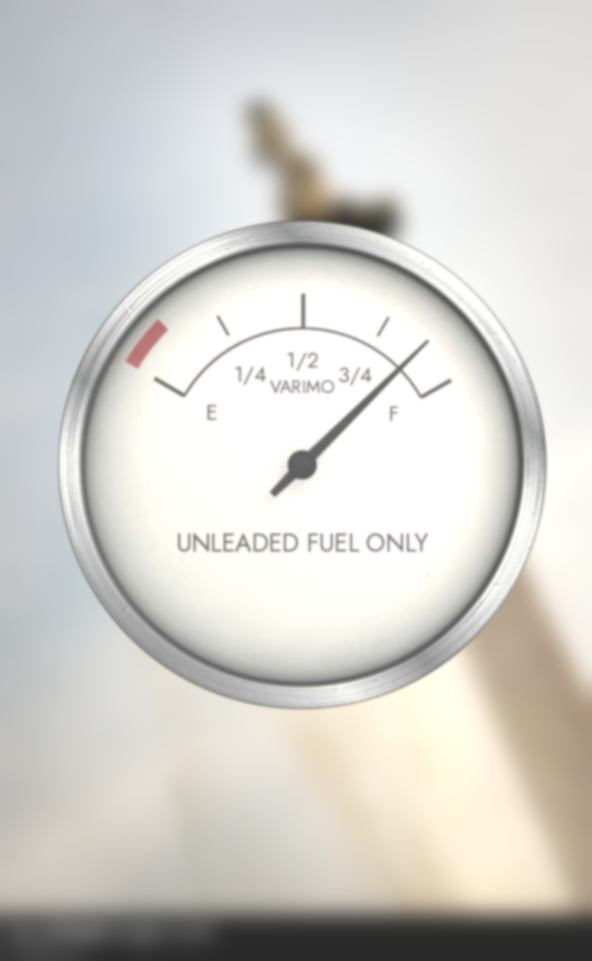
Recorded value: 0.875
